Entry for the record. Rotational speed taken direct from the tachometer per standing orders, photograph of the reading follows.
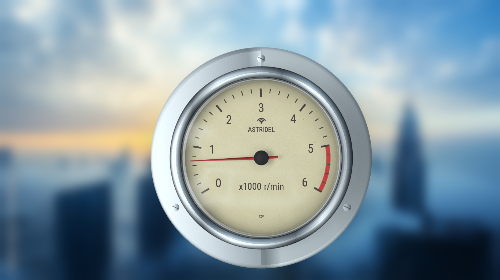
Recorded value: 700 rpm
